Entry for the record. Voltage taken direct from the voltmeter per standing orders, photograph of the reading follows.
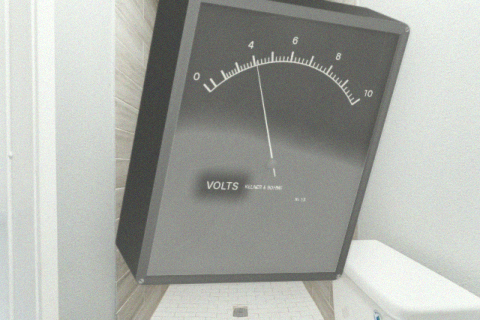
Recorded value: 4 V
